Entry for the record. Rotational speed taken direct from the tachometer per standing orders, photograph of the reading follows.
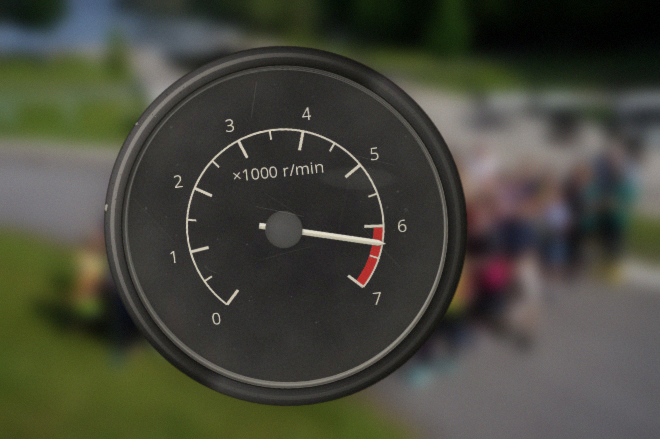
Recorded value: 6250 rpm
